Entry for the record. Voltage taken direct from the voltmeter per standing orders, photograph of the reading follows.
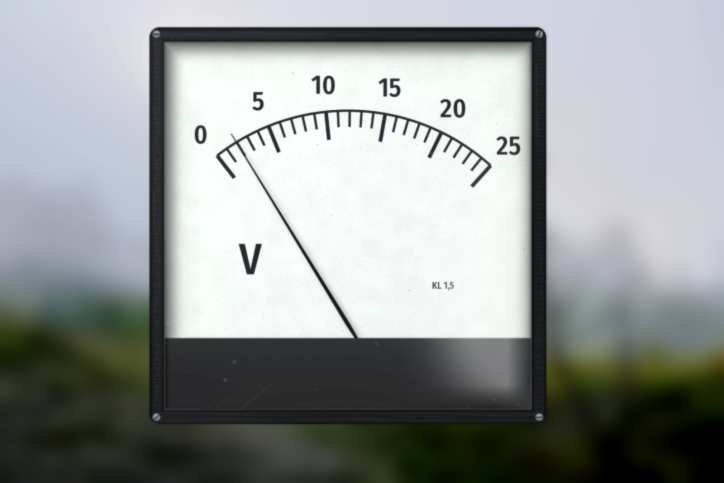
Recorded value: 2 V
